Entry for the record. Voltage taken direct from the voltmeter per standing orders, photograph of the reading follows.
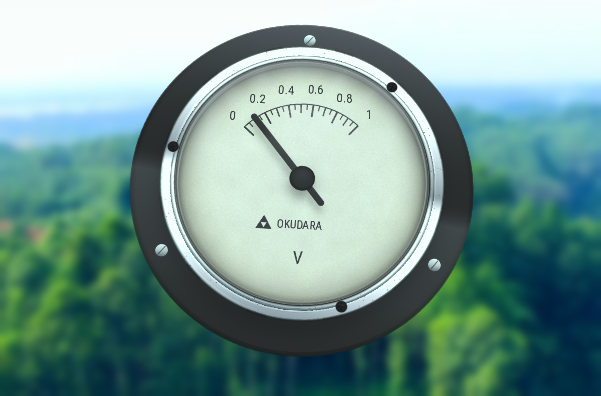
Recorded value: 0.1 V
